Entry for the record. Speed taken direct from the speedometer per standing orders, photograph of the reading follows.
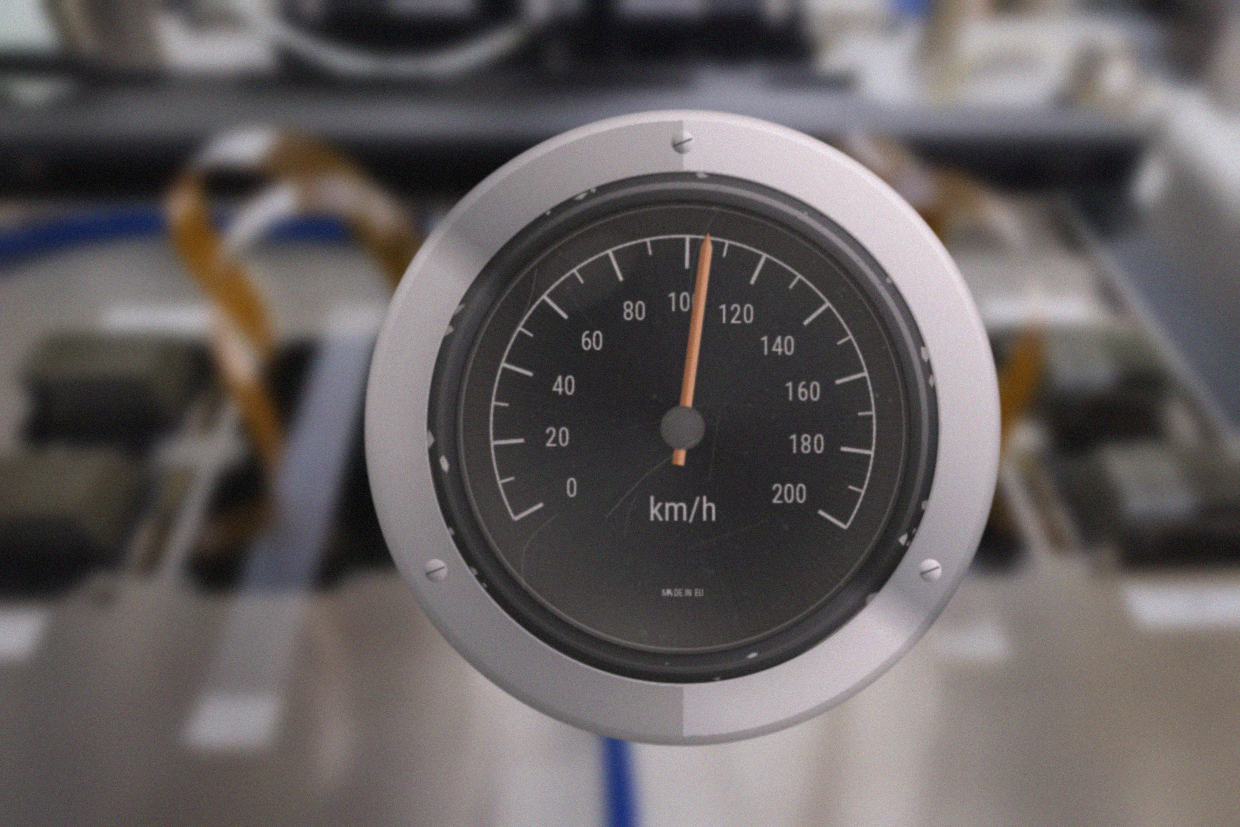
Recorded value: 105 km/h
